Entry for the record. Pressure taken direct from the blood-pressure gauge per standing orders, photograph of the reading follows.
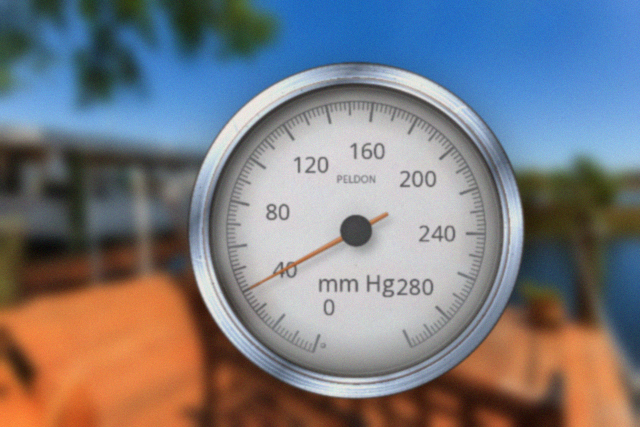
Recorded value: 40 mmHg
